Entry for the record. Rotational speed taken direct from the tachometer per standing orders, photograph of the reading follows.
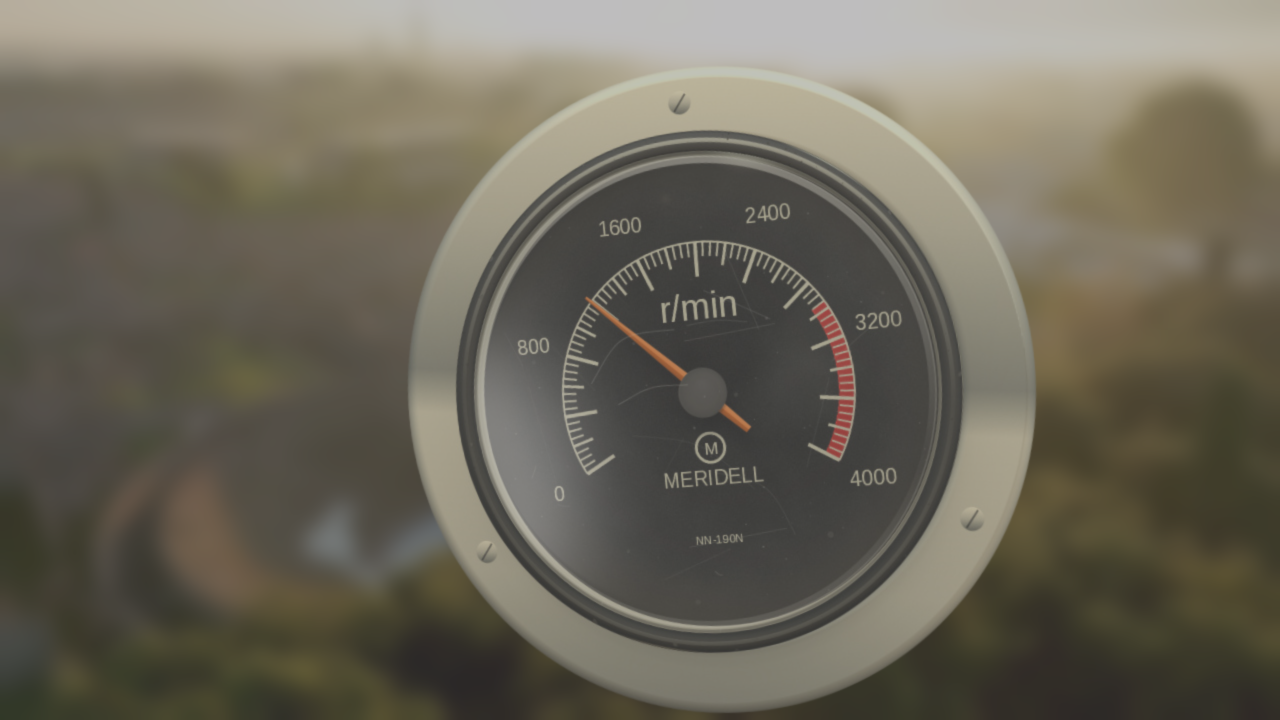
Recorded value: 1200 rpm
